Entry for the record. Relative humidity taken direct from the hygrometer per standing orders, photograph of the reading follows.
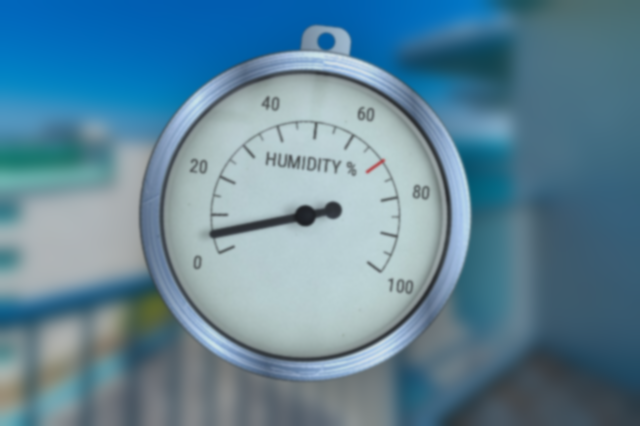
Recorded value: 5 %
